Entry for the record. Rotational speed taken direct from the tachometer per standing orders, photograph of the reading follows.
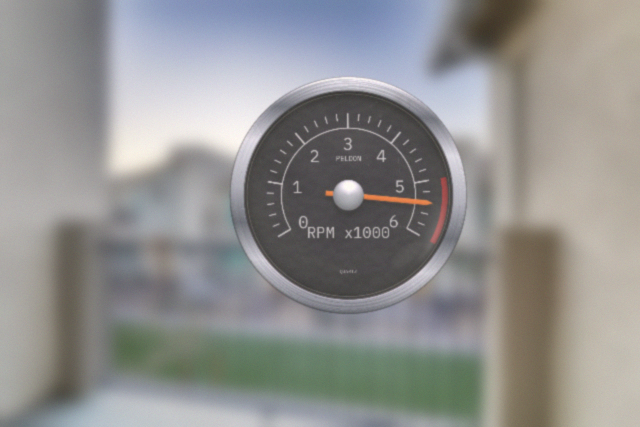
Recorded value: 5400 rpm
